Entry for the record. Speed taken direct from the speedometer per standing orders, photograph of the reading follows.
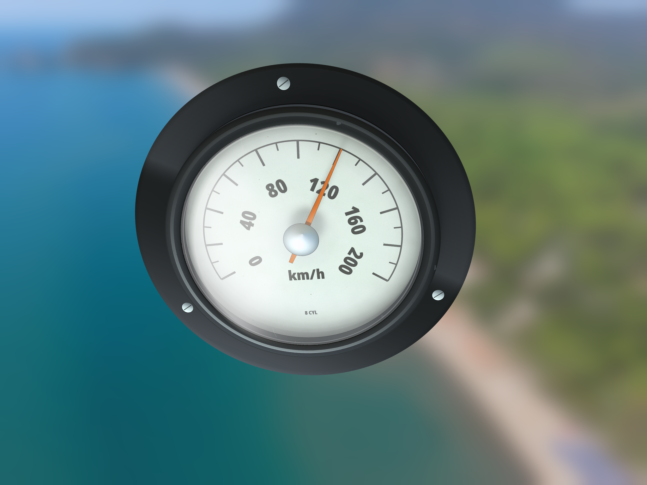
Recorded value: 120 km/h
